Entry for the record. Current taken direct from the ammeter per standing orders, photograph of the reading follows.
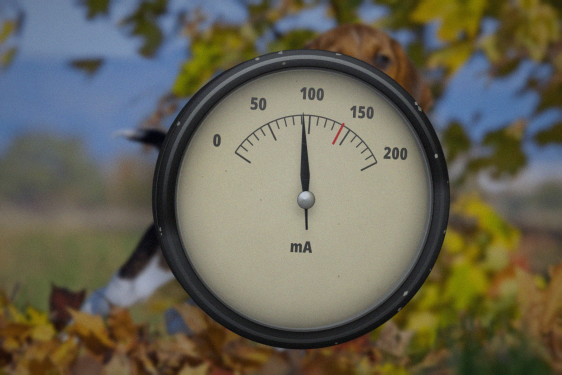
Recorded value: 90 mA
